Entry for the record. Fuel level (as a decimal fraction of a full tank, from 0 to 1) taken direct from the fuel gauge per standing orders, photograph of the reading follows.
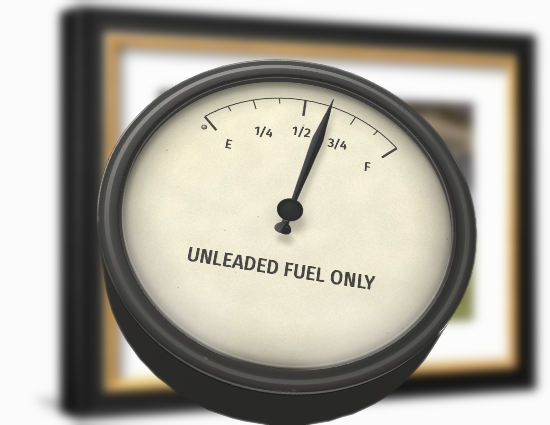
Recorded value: 0.625
